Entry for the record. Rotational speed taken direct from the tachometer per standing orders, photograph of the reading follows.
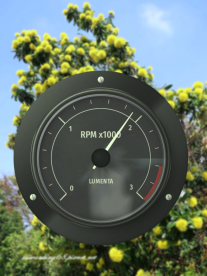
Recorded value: 1900 rpm
